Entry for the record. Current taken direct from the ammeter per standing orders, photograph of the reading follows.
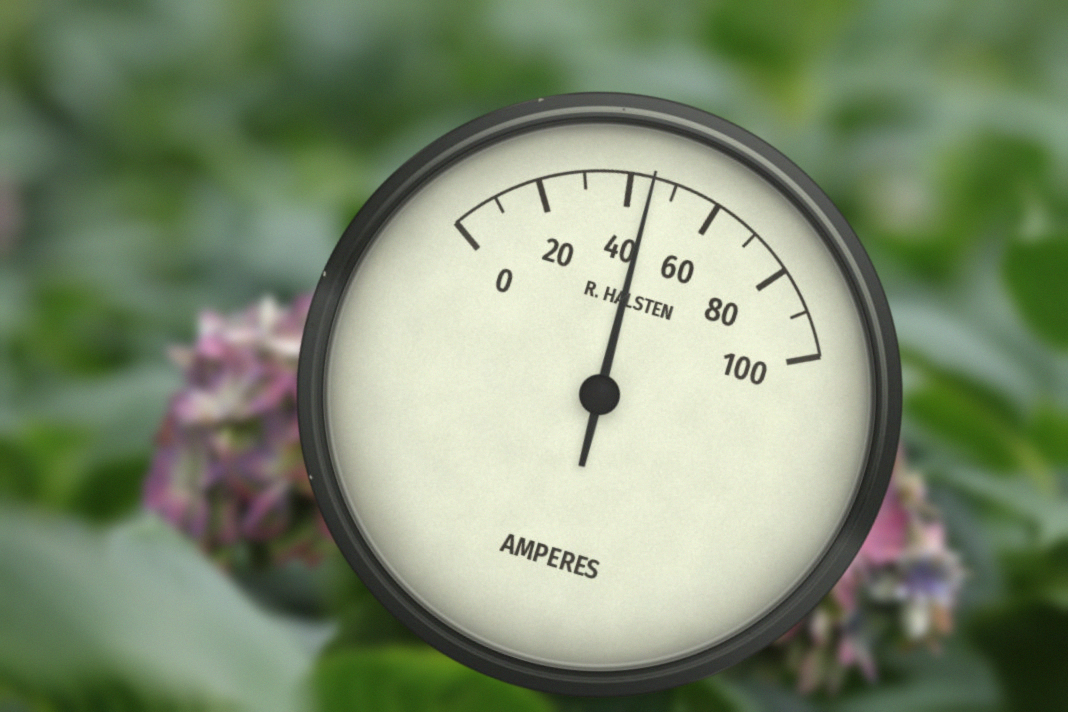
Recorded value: 45 A
